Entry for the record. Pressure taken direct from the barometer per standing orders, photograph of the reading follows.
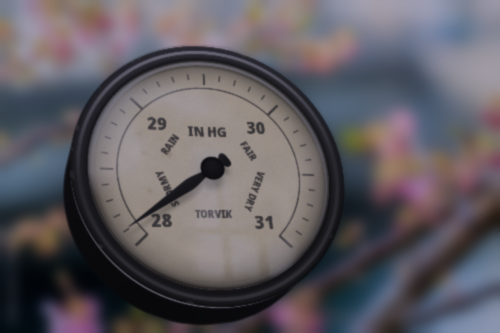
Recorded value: 28.1 inHg
